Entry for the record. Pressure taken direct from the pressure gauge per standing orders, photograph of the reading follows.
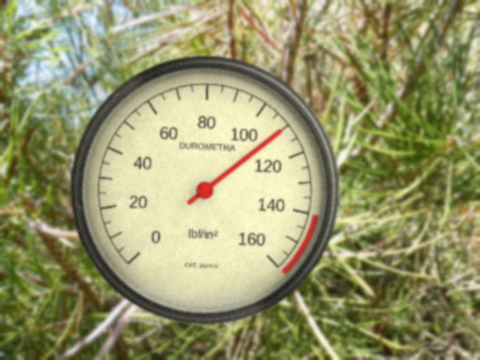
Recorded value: 110 psi
